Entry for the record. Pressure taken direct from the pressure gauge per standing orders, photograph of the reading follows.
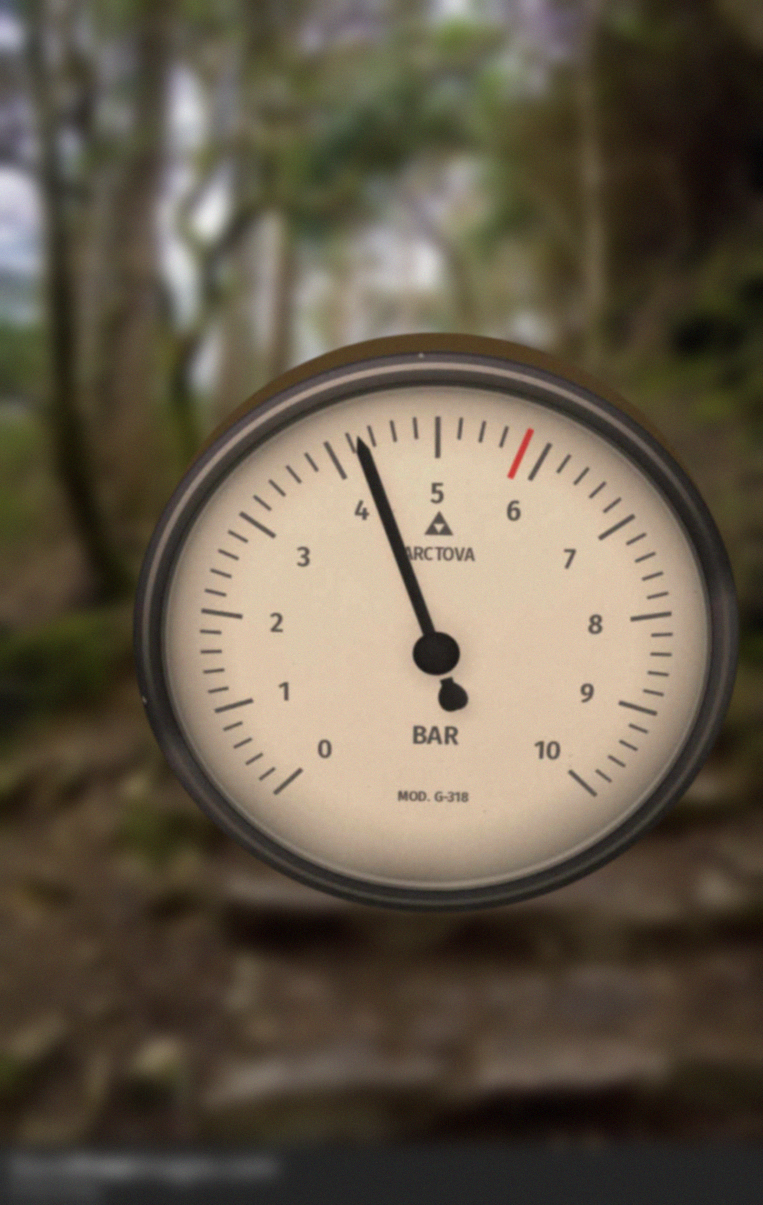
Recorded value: 4.3 bar
